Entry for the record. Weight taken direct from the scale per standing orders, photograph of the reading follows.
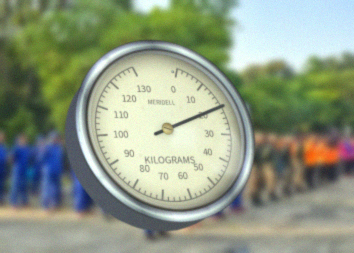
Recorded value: 20 kg
